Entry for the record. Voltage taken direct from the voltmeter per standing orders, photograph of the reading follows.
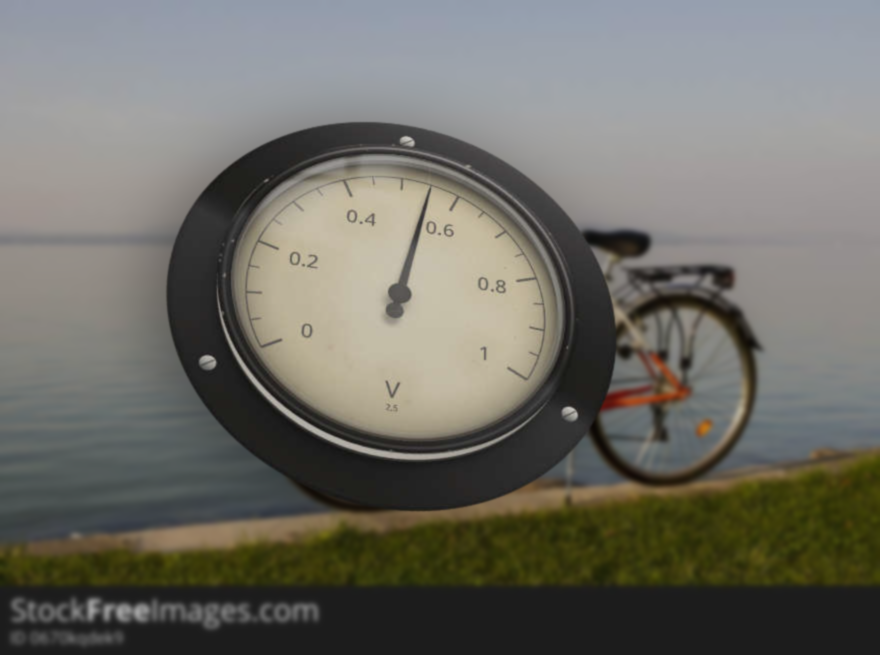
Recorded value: 0.55 V
